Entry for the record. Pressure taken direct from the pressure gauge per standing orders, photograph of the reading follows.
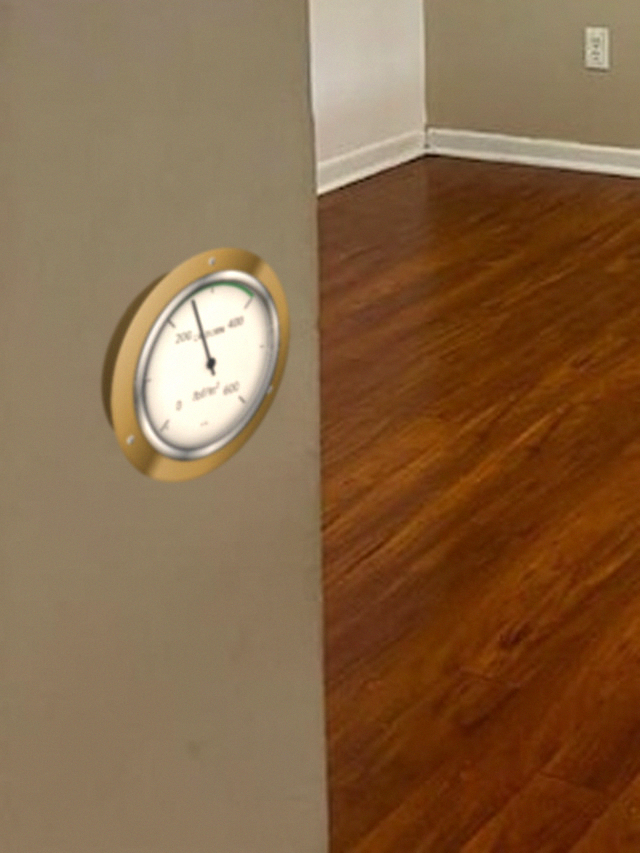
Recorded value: 250 psi
